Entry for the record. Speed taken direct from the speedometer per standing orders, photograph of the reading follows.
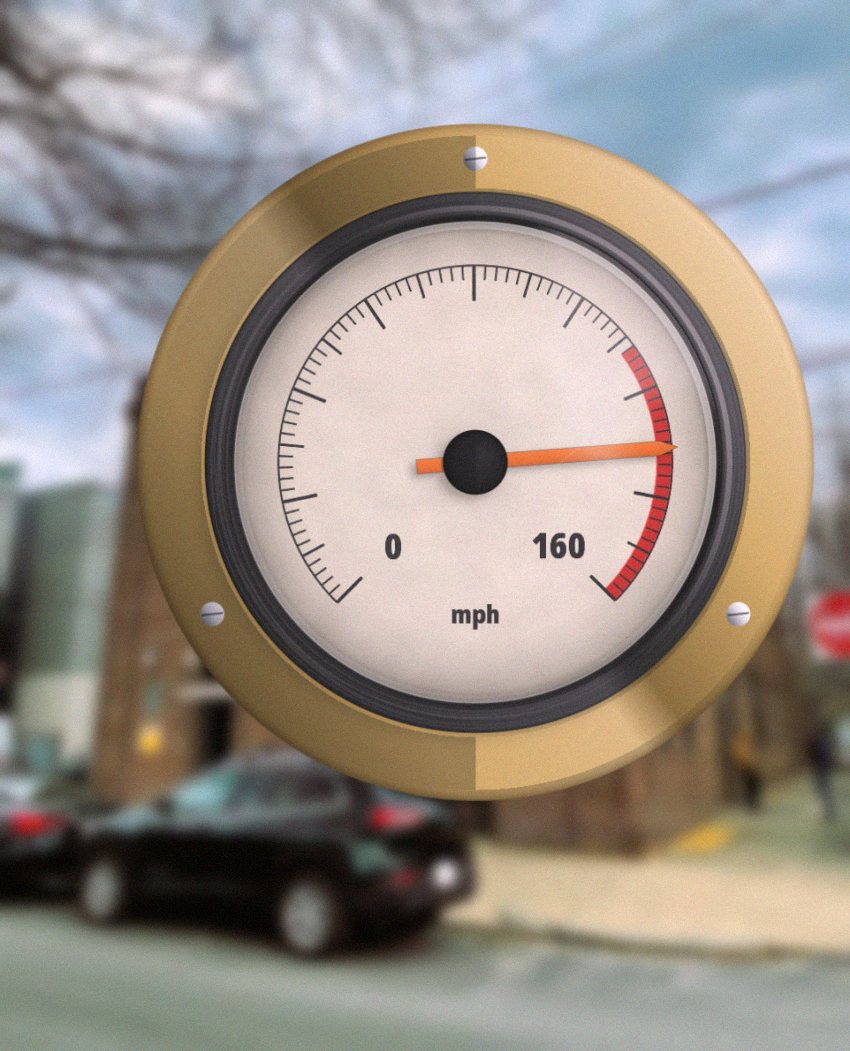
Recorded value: 131 mph
